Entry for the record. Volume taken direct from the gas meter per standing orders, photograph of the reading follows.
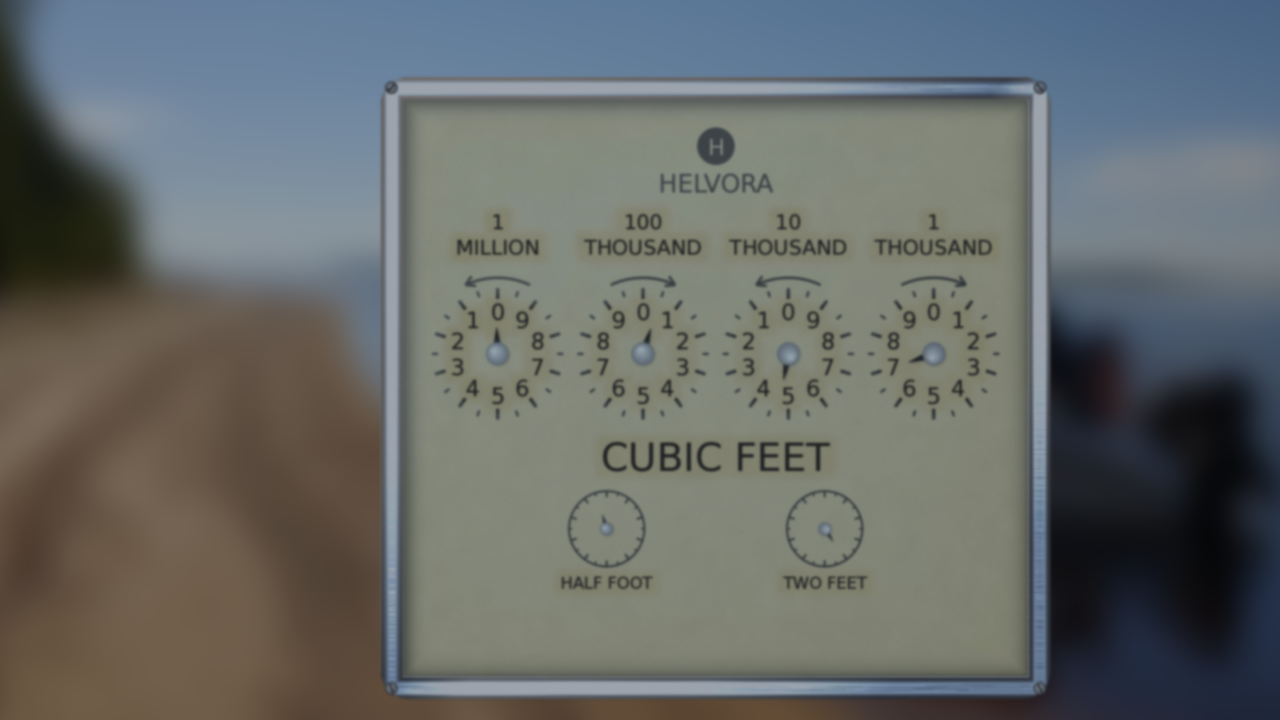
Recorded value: 4700 ft³
